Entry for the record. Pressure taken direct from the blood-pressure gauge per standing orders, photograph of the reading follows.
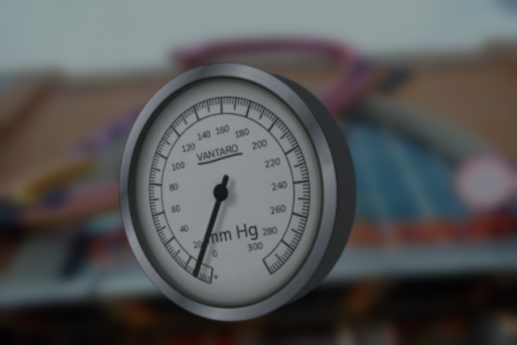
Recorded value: 10 mmHg
